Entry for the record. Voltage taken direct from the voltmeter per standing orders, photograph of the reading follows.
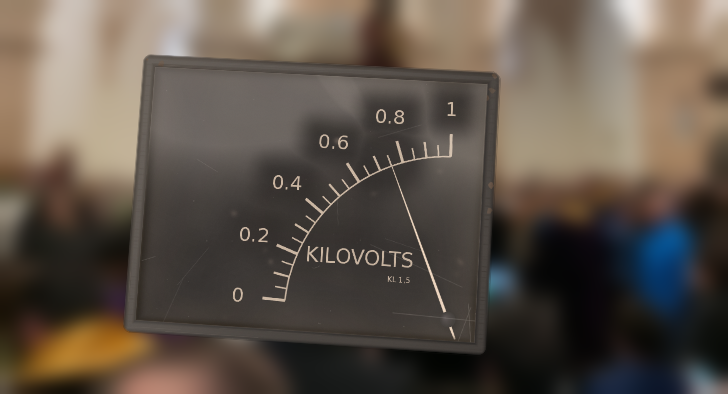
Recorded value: 0.75 kV
